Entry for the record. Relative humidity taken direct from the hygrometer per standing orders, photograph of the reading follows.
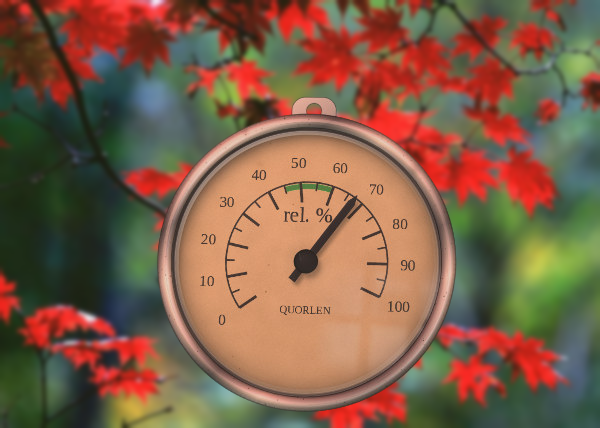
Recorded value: 67.5 %
